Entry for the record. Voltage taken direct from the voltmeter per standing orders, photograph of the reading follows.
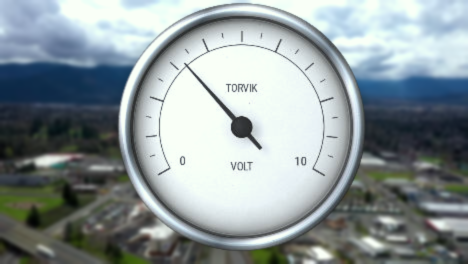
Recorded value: 3.25 V
